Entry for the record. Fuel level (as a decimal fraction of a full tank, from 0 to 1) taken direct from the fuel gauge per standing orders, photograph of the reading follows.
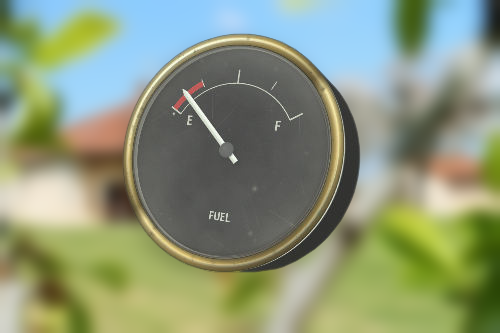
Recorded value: 0.125
